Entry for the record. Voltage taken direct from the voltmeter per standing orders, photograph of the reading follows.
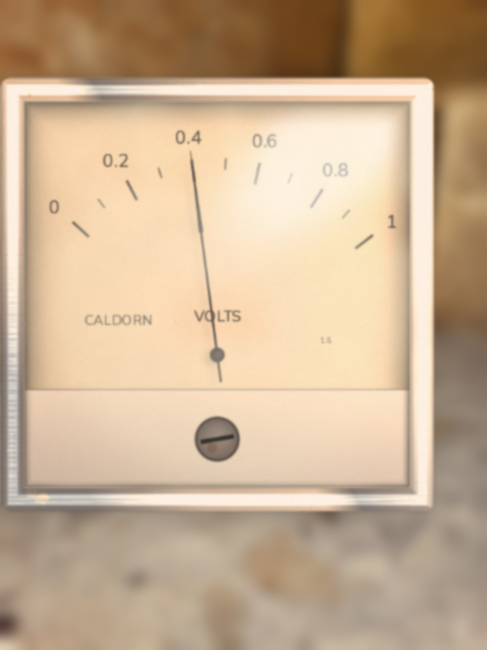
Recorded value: 0.4 V
